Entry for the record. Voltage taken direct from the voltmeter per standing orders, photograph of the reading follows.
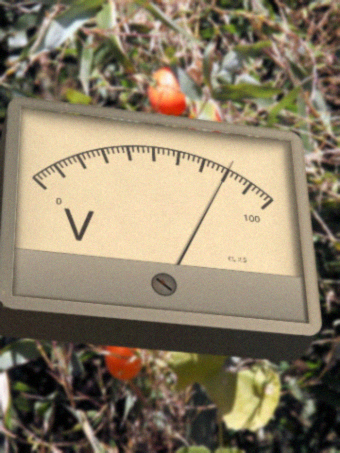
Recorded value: 80 V
